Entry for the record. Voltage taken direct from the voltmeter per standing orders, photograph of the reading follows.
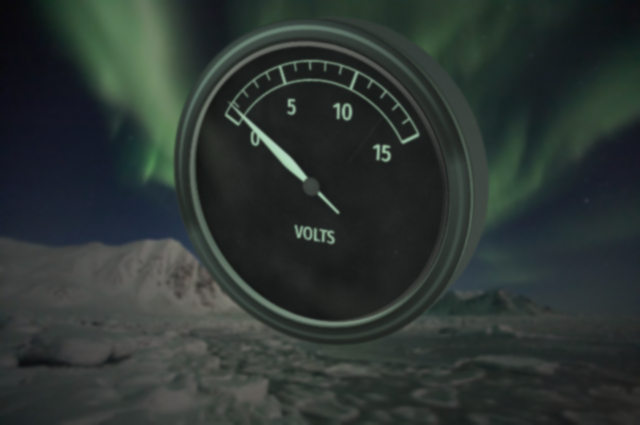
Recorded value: 1 V
